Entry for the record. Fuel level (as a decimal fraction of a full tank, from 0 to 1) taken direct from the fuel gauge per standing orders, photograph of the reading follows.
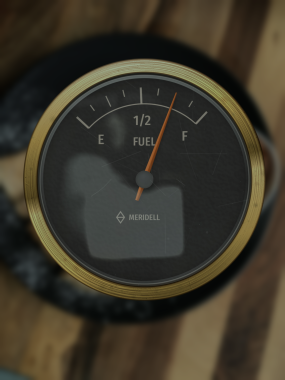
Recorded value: 0.75
